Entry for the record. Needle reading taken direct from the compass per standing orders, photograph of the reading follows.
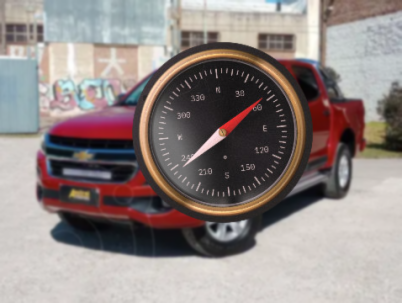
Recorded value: 55 °
